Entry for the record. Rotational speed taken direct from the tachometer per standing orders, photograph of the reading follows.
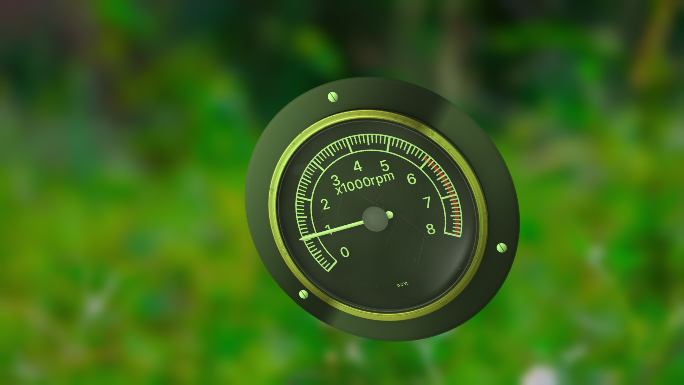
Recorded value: 1000 rpm
